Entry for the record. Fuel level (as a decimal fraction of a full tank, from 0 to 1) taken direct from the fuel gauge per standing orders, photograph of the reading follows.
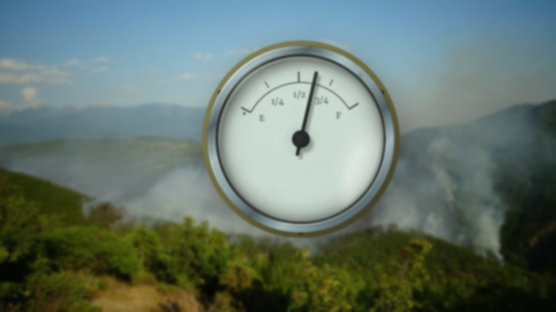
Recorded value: 0.625
